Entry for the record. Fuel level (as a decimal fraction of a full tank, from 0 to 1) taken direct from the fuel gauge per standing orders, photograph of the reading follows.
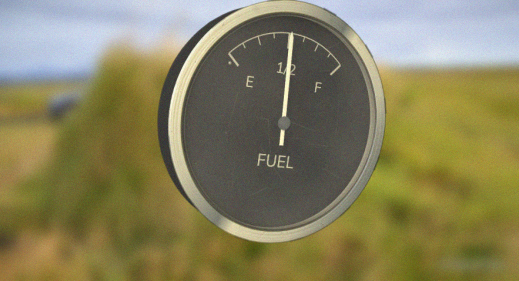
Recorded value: 0.5
